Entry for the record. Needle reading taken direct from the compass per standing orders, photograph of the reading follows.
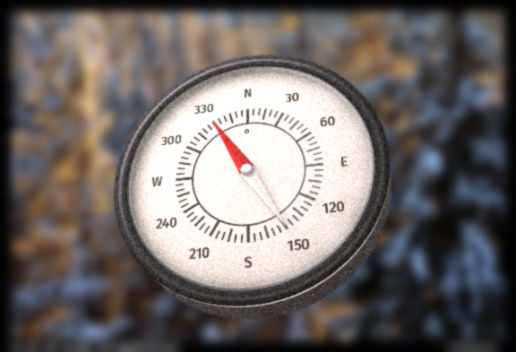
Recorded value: 330 °
